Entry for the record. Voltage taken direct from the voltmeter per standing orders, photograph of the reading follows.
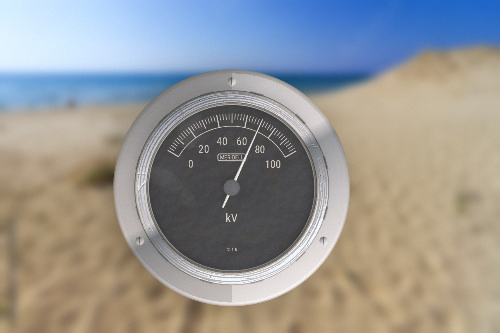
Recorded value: 70 kV
